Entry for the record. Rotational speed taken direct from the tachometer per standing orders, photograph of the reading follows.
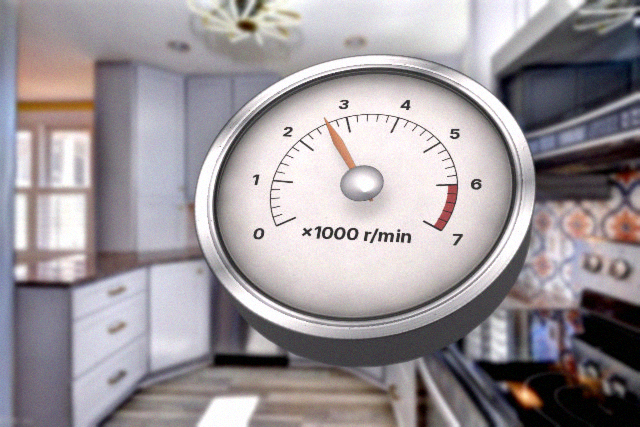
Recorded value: 2600 rpm
